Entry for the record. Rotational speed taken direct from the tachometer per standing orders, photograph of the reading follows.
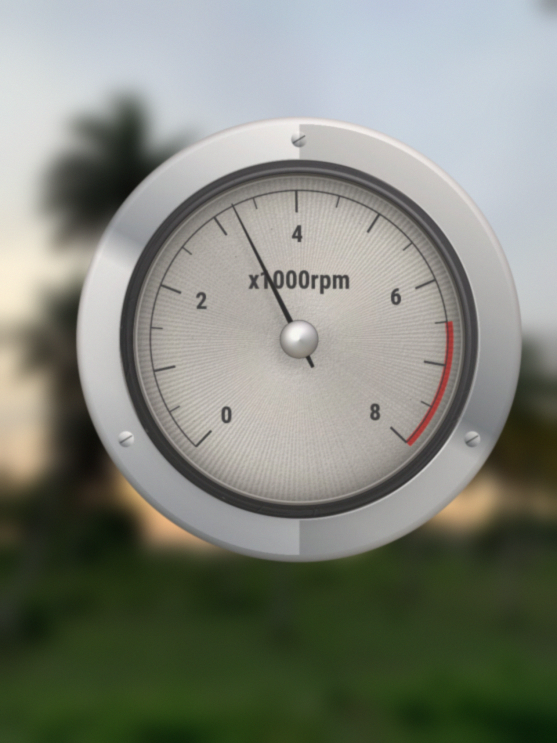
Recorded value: 3250 rpm
